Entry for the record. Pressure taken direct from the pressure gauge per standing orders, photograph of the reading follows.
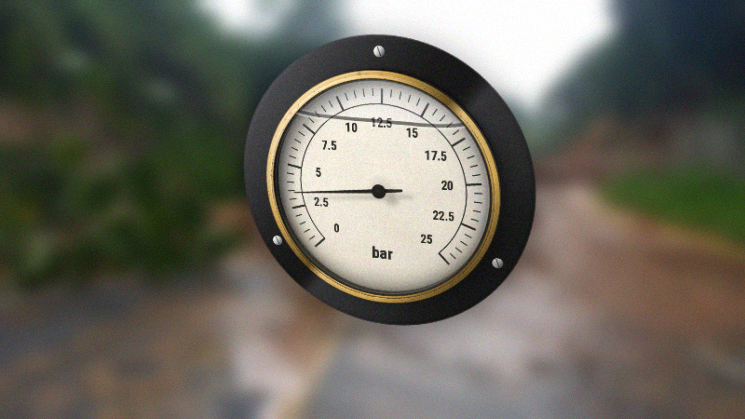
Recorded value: 3.5 bar
